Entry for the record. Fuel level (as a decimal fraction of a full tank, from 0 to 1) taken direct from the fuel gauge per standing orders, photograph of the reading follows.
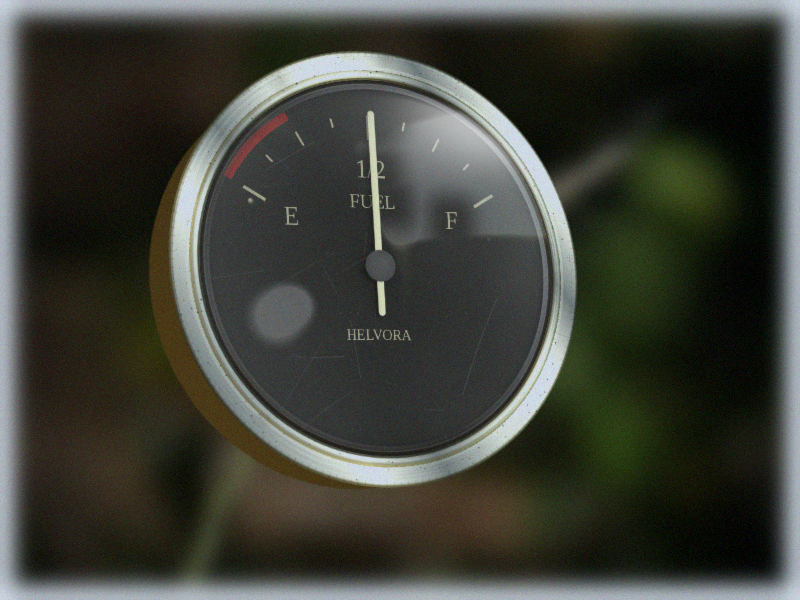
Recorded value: 0.5
